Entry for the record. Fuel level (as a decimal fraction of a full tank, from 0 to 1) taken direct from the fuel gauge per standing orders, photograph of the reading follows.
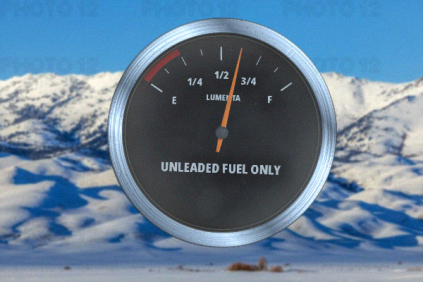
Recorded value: 0.625
